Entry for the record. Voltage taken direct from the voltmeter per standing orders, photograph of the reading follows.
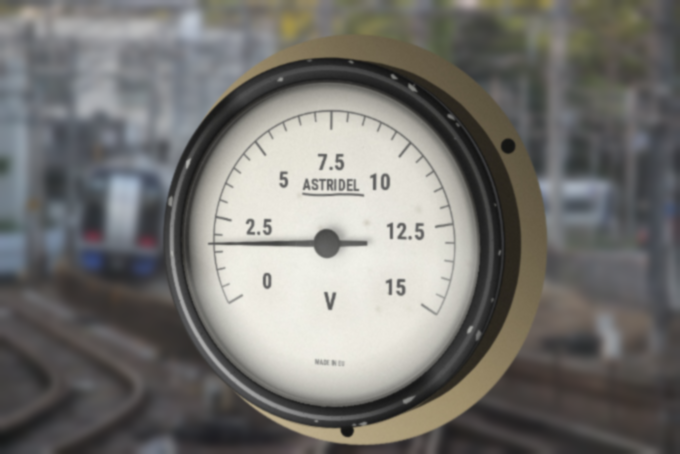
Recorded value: 1.75 V
